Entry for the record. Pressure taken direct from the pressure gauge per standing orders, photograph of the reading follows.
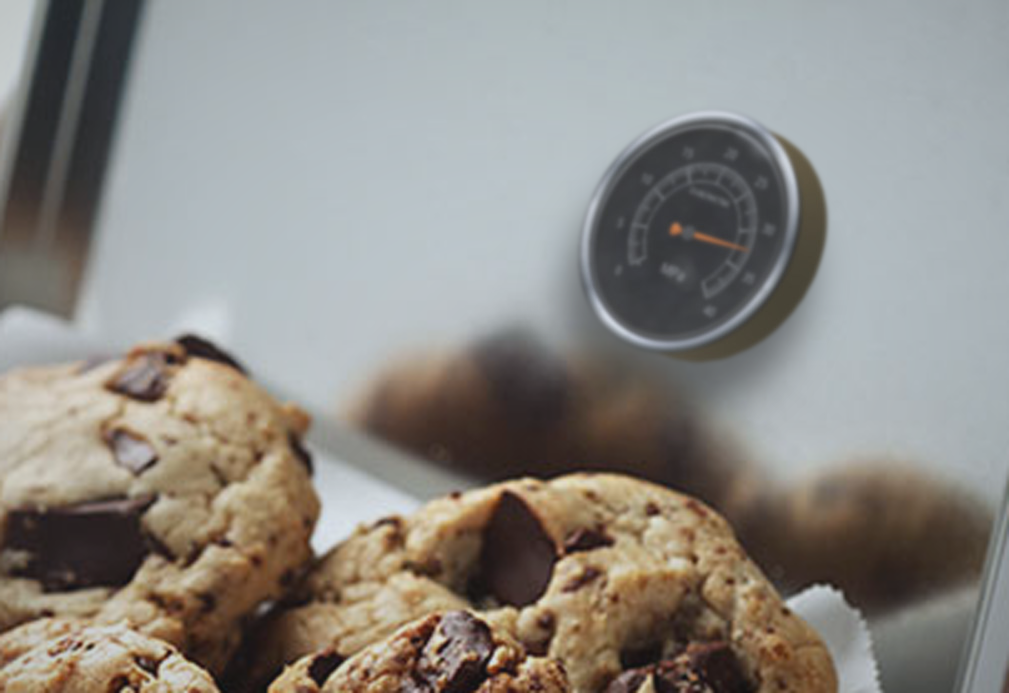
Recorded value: 32.5 MPa
